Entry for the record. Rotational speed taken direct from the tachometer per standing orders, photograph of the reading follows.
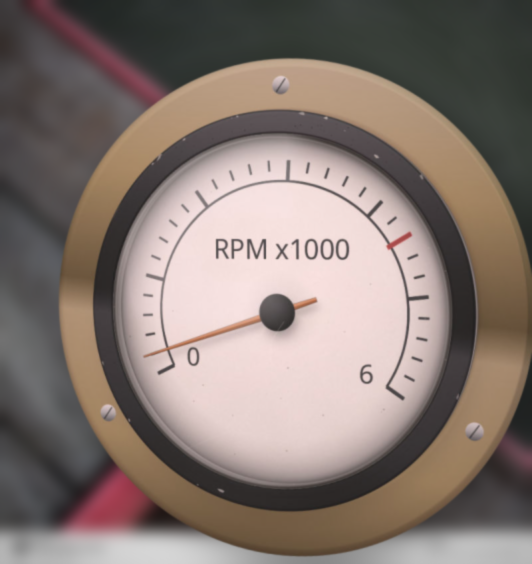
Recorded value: 200 rpm
